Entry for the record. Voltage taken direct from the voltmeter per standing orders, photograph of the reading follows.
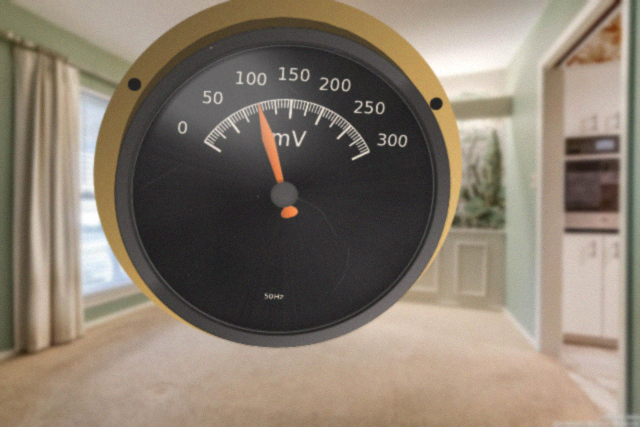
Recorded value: 100 mV
